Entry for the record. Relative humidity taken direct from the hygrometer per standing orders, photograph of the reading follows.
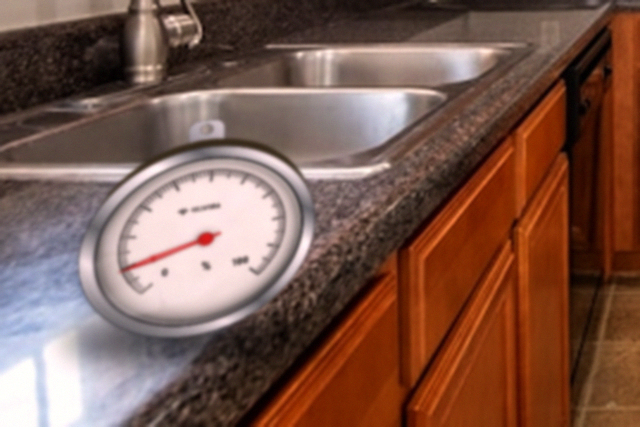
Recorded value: 10 %
